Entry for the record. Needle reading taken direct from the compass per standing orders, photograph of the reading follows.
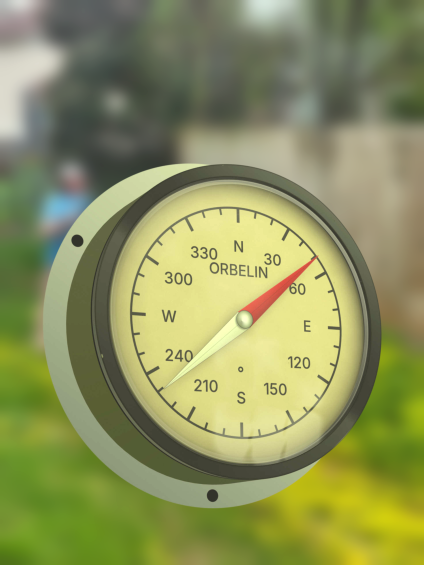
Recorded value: 50 °
